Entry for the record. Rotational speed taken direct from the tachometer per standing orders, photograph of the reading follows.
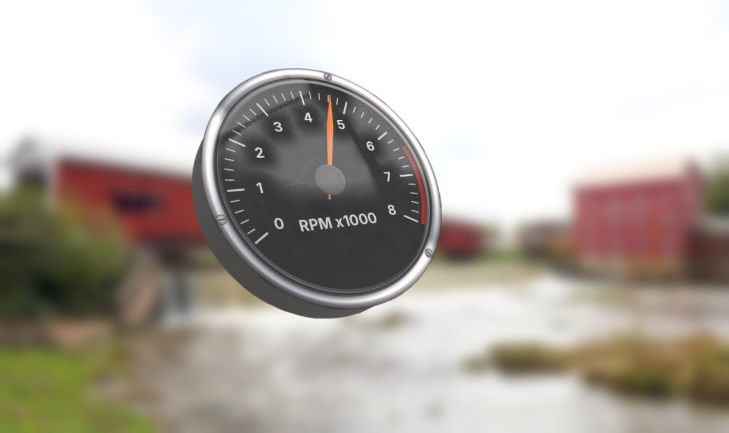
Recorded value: 4600 rpm
